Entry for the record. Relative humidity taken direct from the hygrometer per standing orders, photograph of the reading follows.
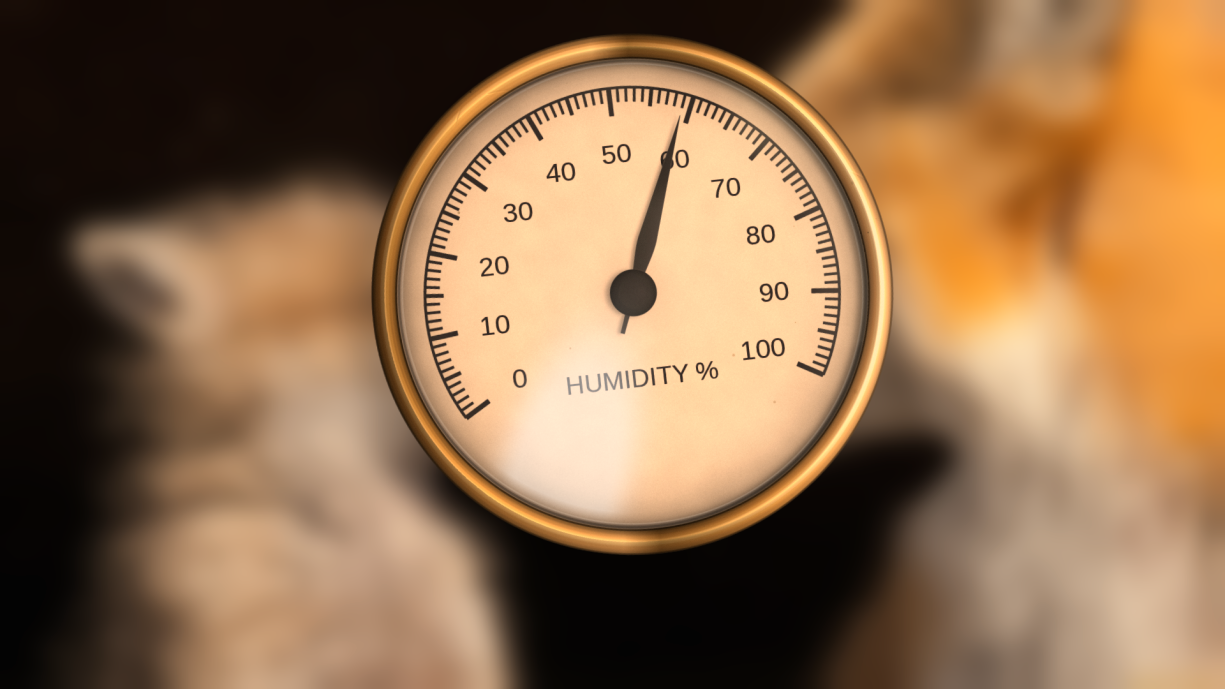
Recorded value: 59 %
